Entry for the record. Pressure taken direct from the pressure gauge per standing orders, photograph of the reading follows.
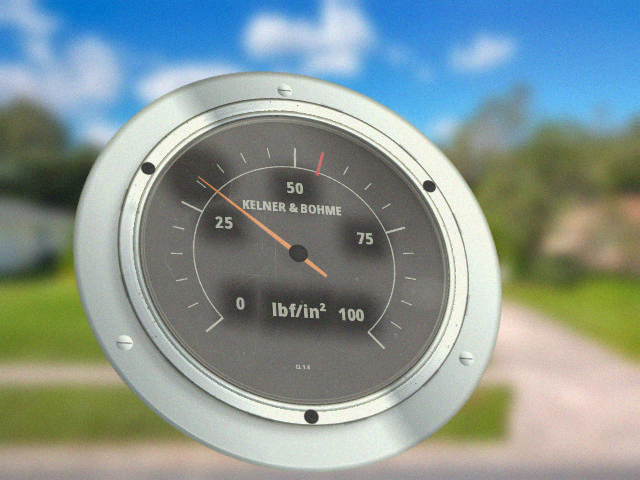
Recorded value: 30 psi
